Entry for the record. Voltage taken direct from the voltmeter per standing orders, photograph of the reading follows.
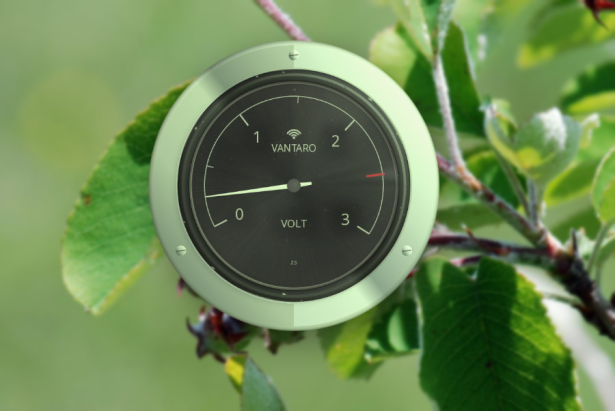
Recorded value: 0.25 V
